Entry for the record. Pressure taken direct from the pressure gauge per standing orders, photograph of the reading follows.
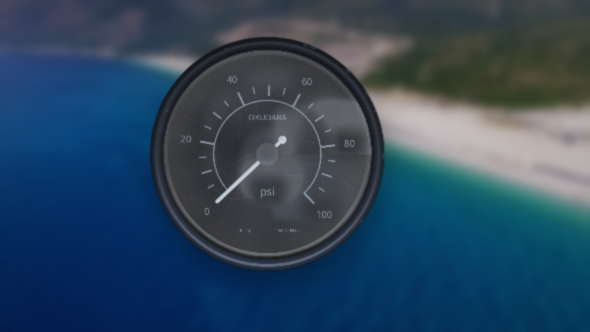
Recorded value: 0 psi
